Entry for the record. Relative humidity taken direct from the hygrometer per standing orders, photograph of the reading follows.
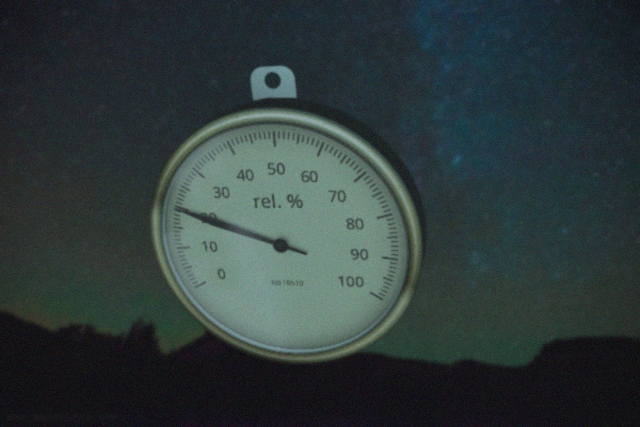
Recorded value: 20 %
